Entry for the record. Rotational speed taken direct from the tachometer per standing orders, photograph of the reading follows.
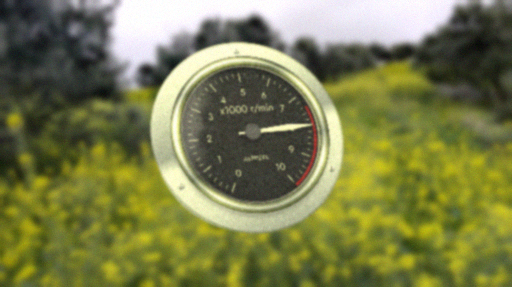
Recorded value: 8000 rpm
